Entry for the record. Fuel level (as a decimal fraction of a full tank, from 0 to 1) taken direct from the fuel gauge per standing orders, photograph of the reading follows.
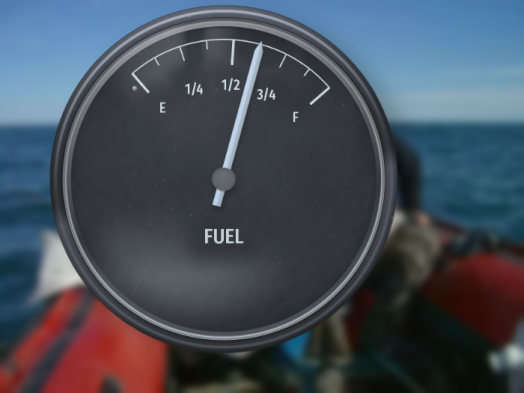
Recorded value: 0.625
